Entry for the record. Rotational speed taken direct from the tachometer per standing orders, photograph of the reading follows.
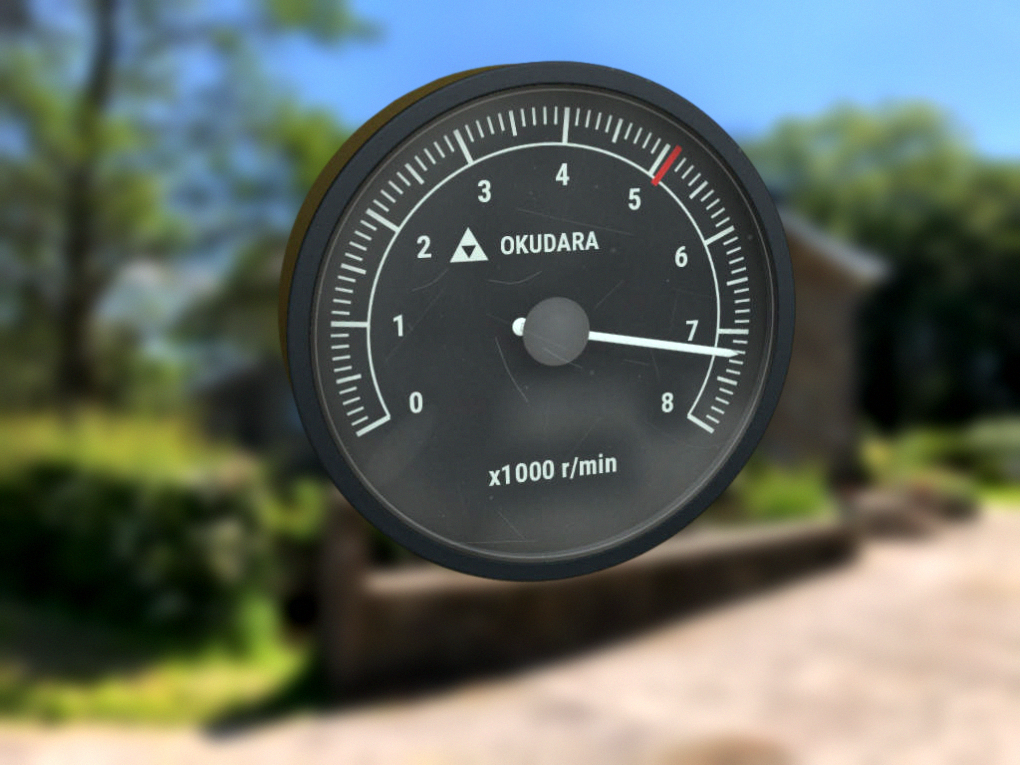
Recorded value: 7200 rpm
